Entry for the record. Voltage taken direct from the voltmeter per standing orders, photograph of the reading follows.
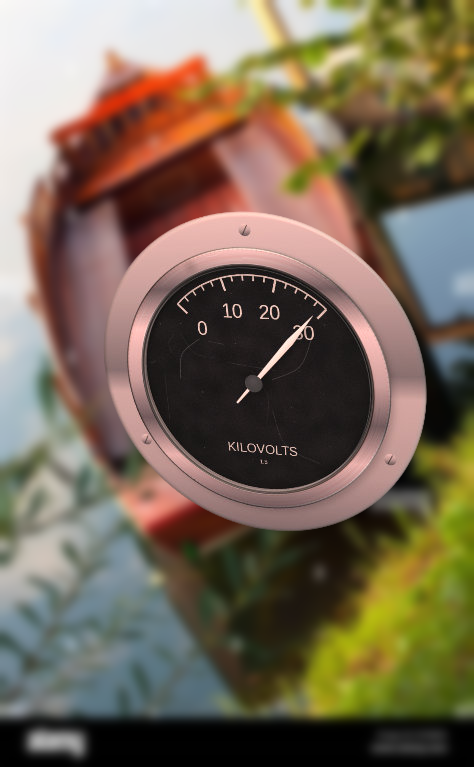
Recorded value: 29 kV
